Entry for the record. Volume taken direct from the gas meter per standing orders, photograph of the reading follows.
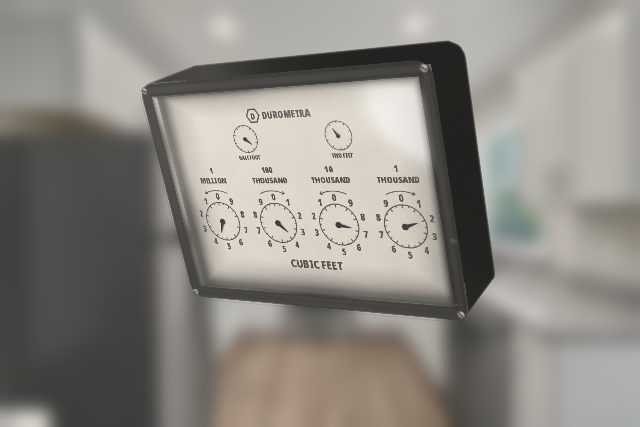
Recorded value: 437200 ft³
